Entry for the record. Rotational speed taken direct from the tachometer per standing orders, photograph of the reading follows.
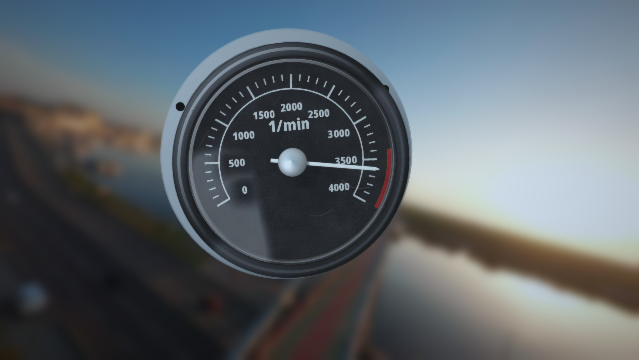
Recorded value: 3600 rpm
